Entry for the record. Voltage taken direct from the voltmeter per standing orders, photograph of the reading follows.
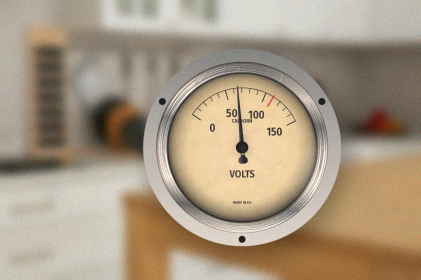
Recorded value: 65 V
